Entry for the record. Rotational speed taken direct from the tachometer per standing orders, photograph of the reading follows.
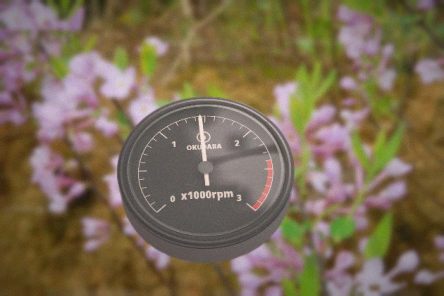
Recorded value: 1450 rpm
